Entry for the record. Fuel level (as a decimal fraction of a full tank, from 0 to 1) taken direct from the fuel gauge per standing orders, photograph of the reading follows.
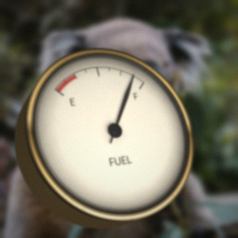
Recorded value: 0.875
